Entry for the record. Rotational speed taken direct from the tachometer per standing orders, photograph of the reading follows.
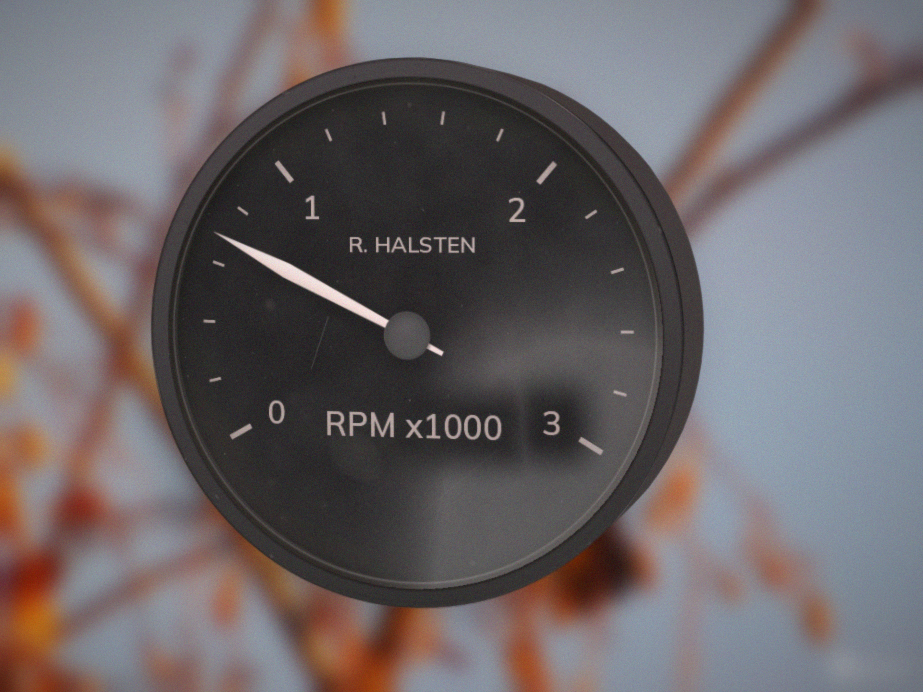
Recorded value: 700 rpm
